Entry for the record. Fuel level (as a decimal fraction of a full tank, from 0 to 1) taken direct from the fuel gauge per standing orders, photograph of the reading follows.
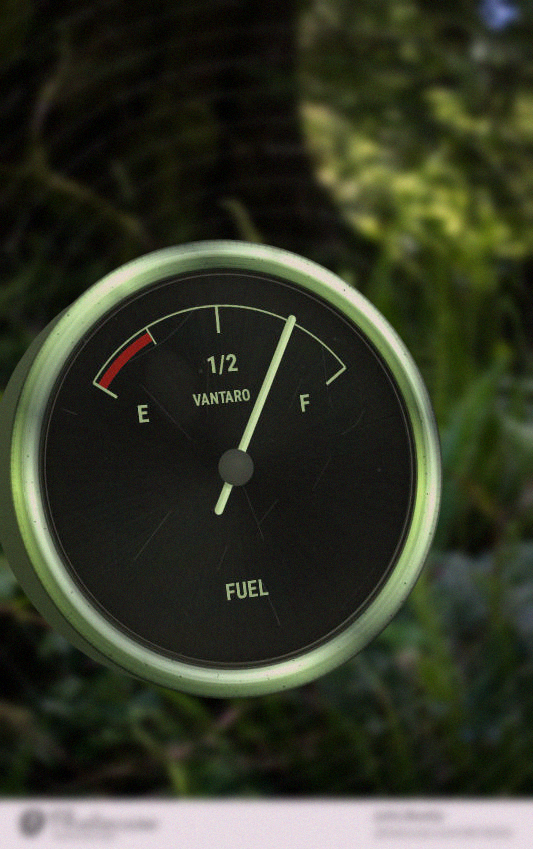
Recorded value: 0.75
